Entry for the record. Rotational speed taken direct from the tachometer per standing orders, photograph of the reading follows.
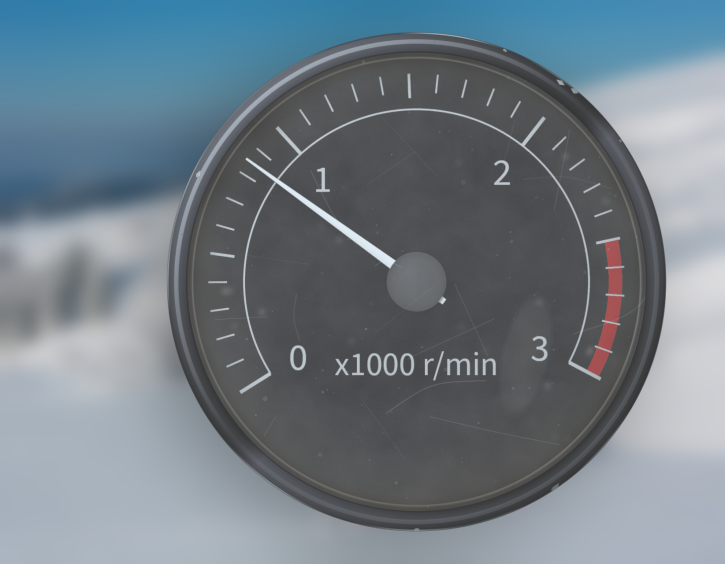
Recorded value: 850 rpm
